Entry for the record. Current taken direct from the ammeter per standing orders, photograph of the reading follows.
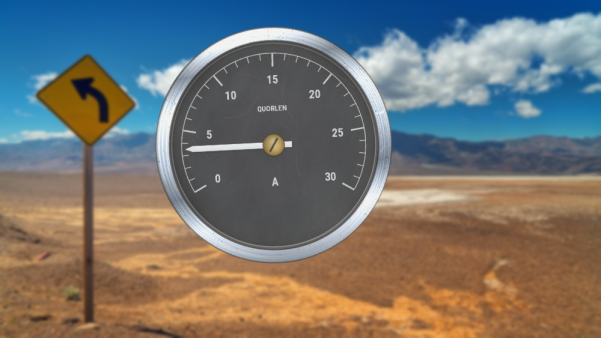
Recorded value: 3.5 A
